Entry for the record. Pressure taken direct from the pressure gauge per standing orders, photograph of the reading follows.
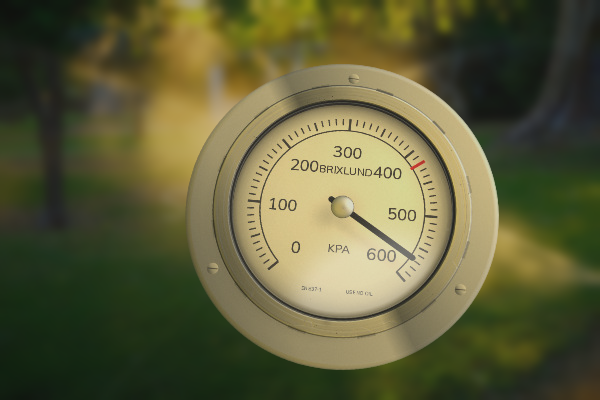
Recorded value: 570 kPa
